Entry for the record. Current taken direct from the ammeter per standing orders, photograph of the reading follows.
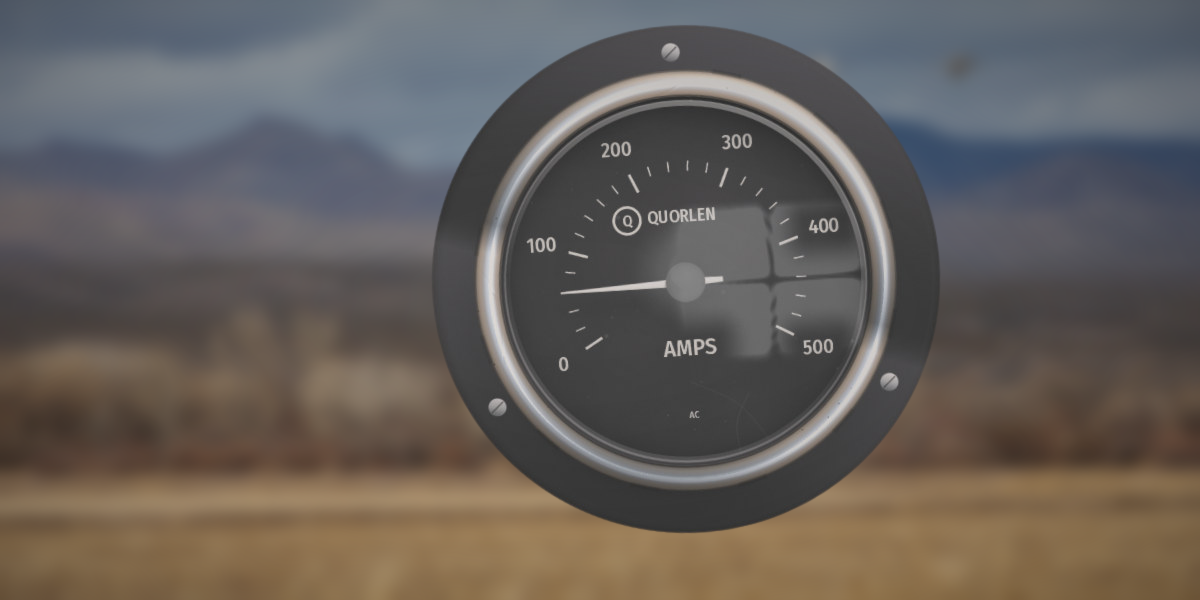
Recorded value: 60 A
